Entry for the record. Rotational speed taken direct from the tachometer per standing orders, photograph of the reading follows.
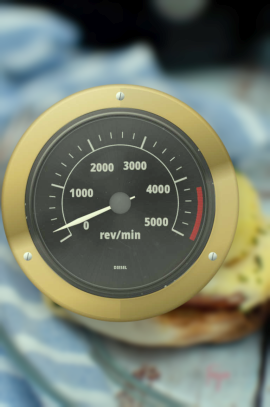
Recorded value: 200 rpm
